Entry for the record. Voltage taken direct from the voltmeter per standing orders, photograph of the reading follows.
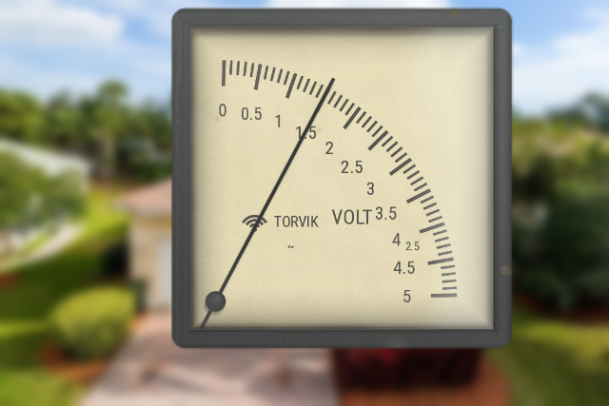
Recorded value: 1.5 V
